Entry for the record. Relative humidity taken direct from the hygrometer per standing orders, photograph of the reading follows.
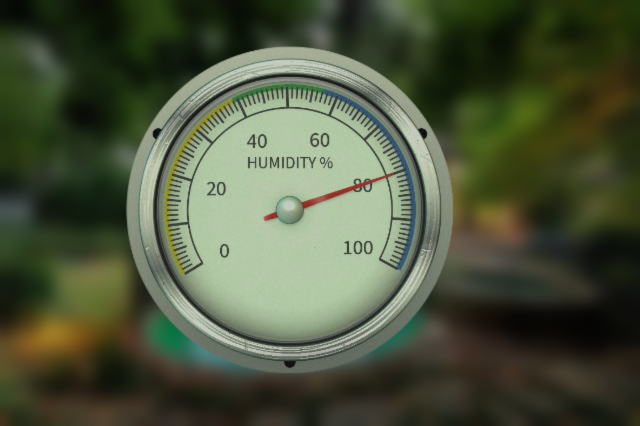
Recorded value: 80 %
